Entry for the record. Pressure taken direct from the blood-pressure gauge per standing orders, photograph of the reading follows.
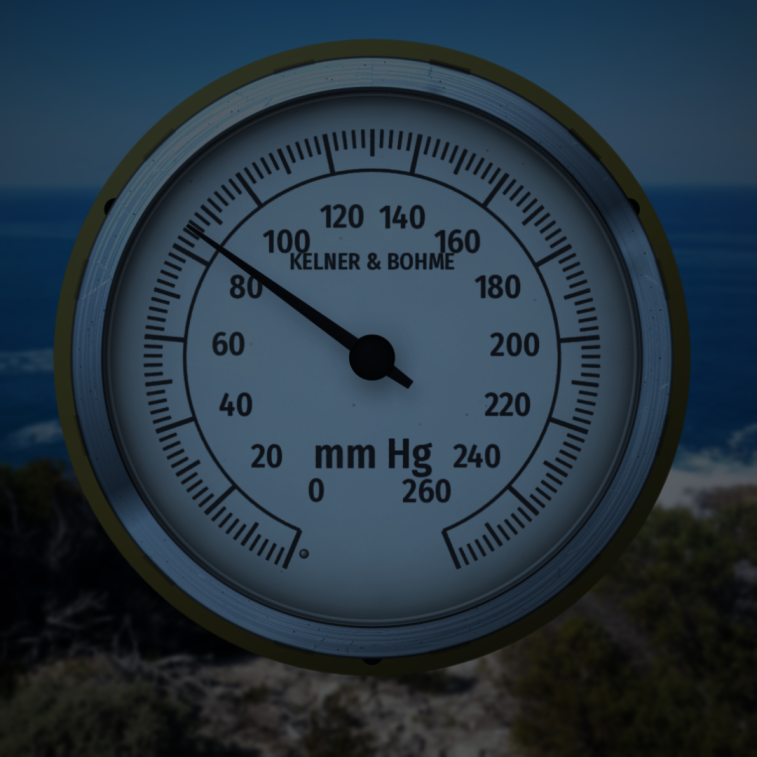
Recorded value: 85 mmHg
